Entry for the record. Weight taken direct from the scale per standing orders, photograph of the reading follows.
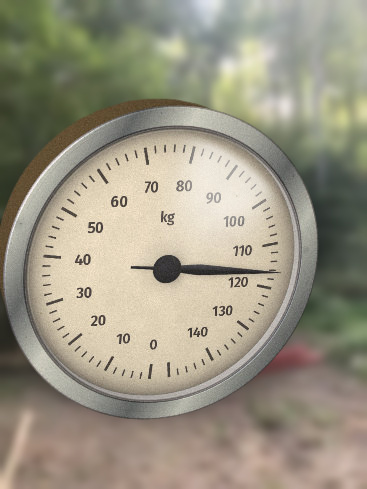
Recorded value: 116 kg
